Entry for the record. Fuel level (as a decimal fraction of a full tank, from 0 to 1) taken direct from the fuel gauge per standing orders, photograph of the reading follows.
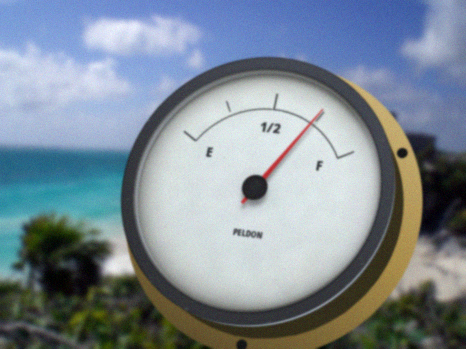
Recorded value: 0.75
